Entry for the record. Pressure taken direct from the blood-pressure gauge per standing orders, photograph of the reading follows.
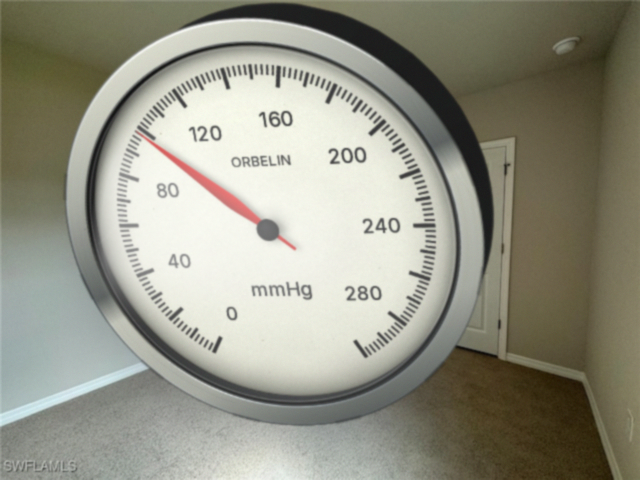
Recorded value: 100 mmHg
